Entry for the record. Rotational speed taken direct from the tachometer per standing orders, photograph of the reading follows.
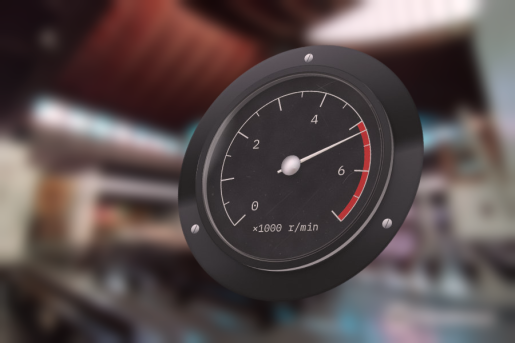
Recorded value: 5250 rpm
